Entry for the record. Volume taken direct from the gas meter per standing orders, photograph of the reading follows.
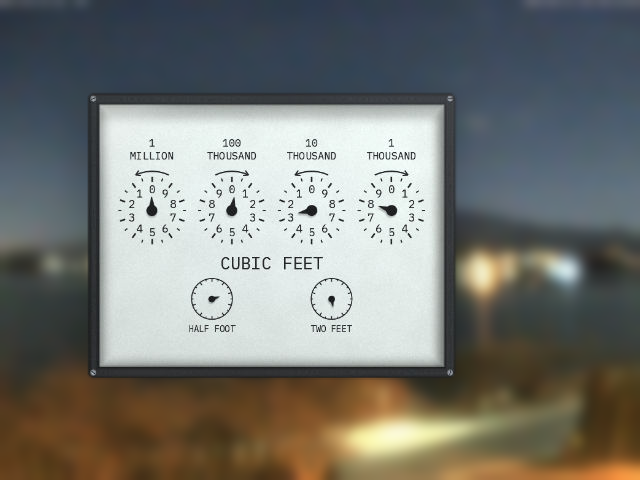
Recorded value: 2800 ft³
